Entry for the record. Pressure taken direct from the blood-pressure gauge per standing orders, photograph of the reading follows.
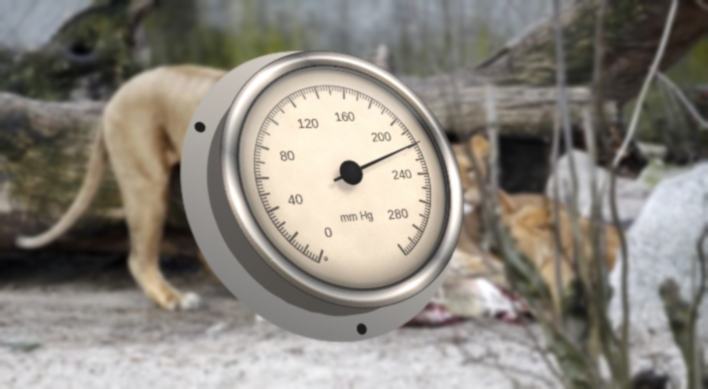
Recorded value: 220 mmHg
